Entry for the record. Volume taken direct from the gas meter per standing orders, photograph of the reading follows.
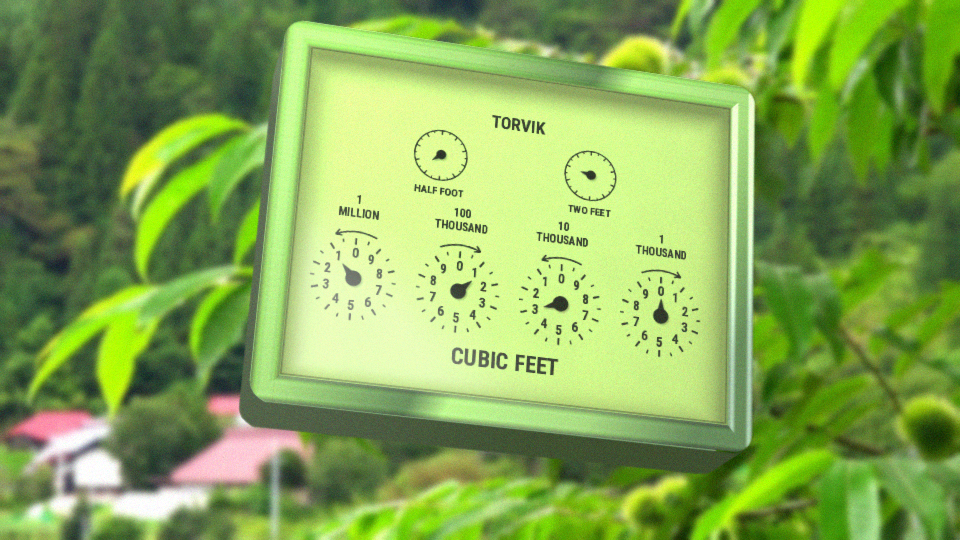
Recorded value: 113000 ft³
